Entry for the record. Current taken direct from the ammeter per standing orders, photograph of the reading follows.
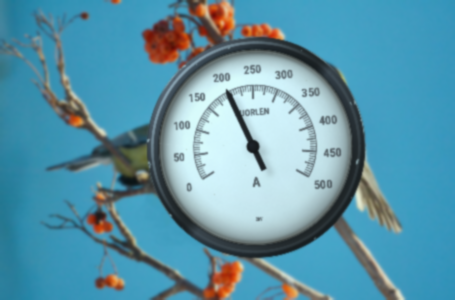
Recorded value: 200 A
